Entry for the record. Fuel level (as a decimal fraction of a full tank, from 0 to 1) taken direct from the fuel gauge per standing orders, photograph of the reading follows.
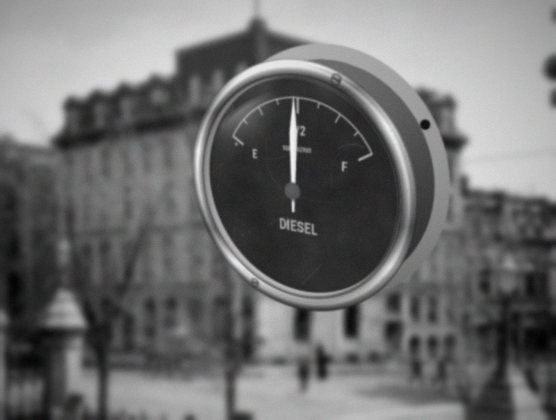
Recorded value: 0.5
